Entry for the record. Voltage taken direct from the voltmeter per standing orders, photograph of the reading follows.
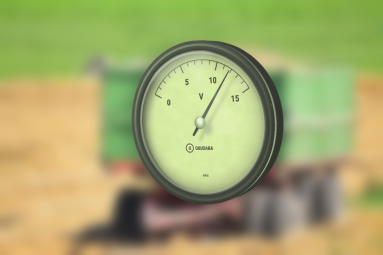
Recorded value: 12 V
